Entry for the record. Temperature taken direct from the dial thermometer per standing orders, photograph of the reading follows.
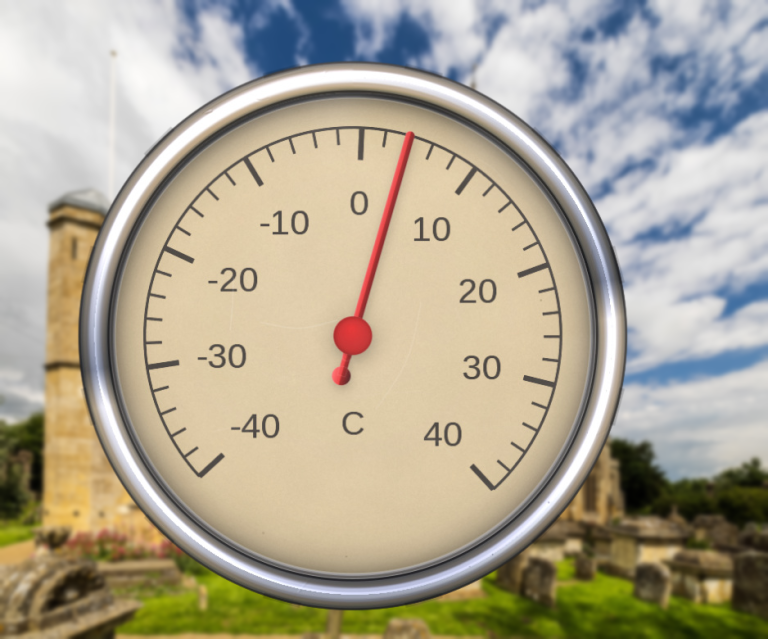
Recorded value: 4 °C
